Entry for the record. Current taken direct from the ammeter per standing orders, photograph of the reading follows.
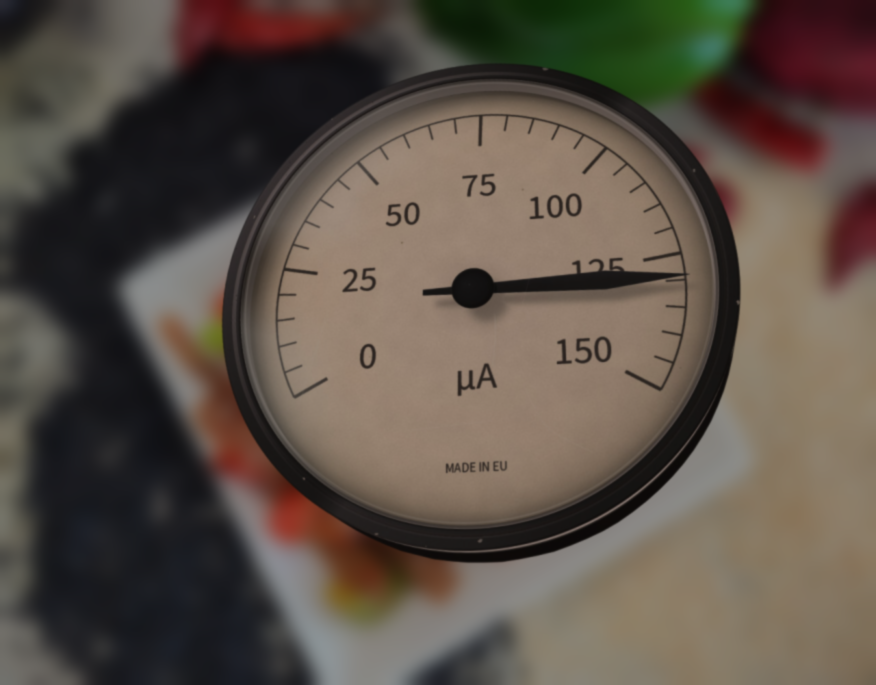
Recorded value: 130 µA
